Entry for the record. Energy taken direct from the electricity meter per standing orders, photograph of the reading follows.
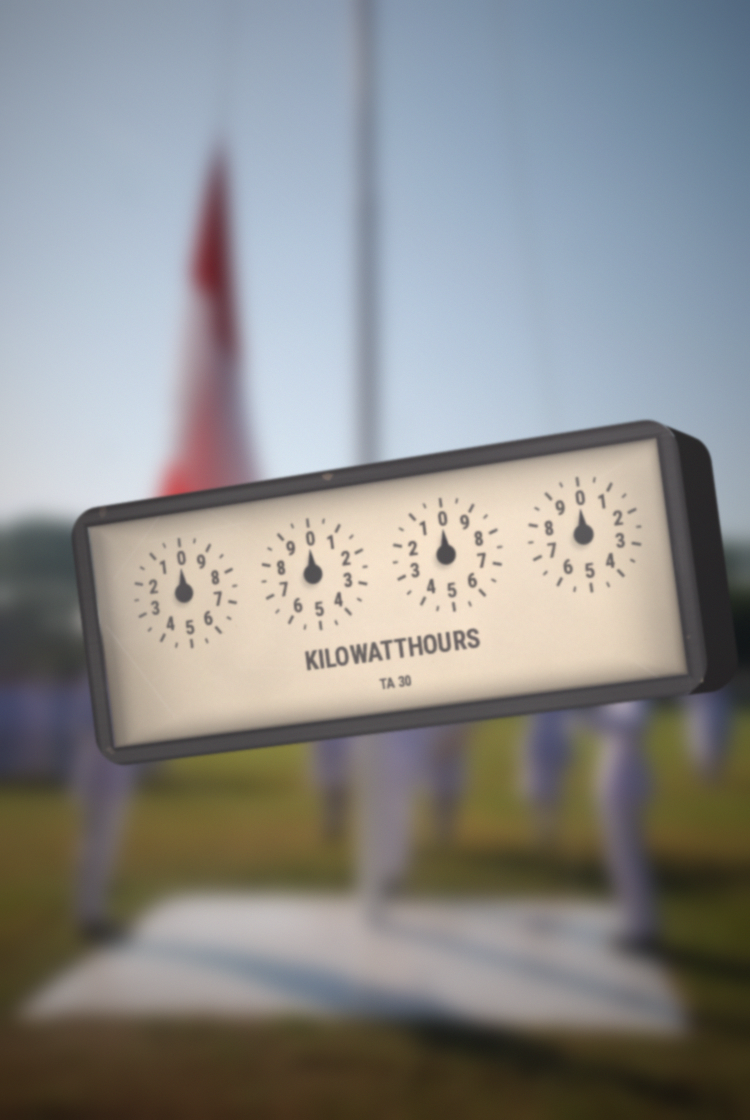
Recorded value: 0 kWh
